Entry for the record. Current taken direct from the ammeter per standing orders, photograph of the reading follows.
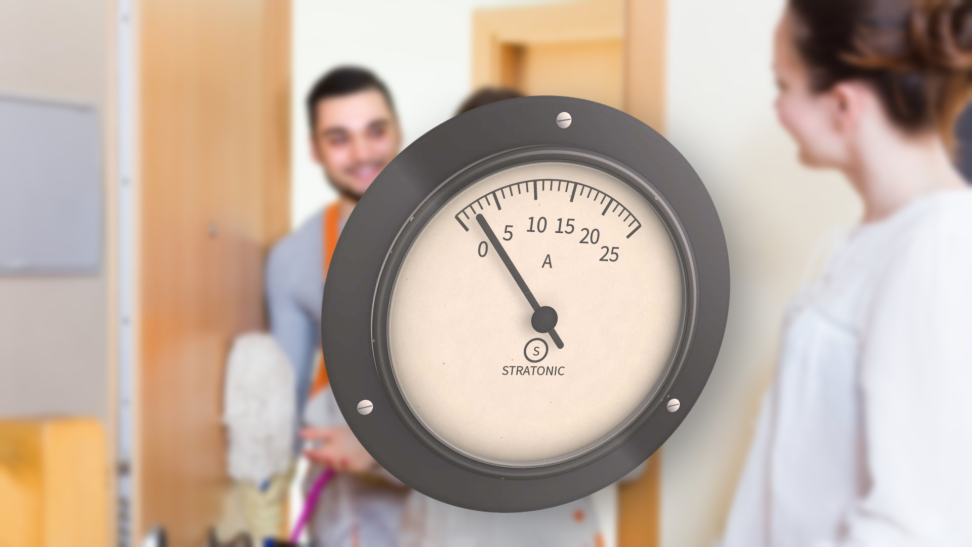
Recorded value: 2 A
